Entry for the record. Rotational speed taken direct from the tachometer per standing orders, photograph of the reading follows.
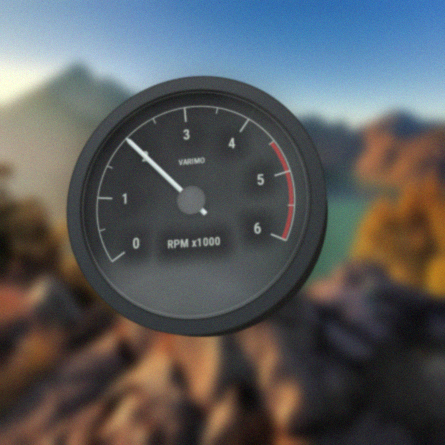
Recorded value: 2000 rpm
